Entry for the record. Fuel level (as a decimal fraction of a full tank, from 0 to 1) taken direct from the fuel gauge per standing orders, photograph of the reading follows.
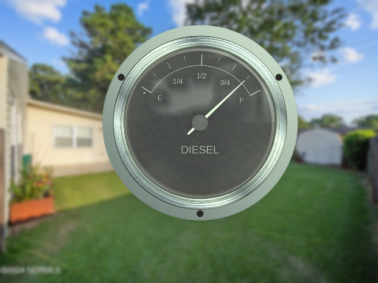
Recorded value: 0.875
